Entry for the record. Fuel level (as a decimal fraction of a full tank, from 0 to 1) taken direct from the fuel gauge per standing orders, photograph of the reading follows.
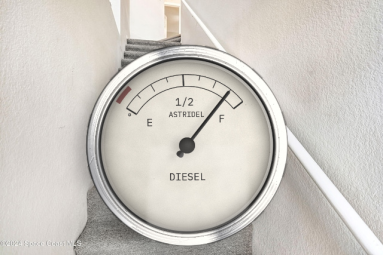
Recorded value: 0.875
